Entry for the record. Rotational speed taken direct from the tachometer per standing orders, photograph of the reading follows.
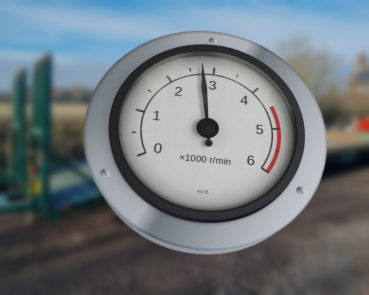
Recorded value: 2750 rpm
